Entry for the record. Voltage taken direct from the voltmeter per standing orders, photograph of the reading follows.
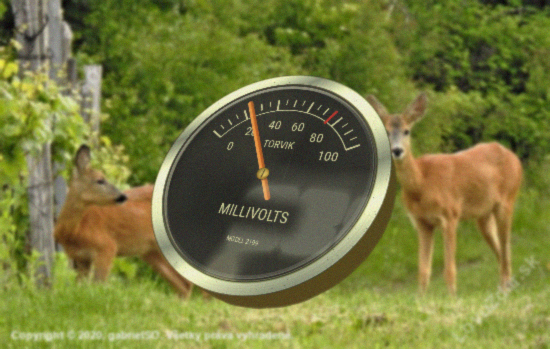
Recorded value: 25 mV
